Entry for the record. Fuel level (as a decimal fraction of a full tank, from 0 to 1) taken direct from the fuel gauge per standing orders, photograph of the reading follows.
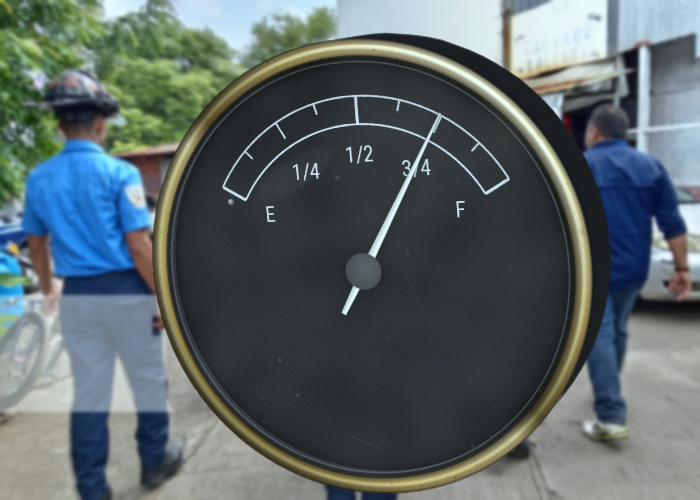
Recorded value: 0.75
